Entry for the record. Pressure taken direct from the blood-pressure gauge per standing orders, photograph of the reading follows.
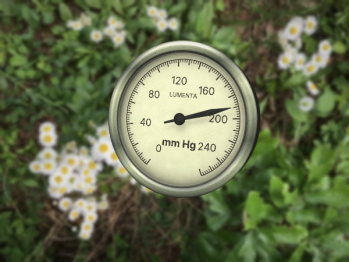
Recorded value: 190 mmHg
